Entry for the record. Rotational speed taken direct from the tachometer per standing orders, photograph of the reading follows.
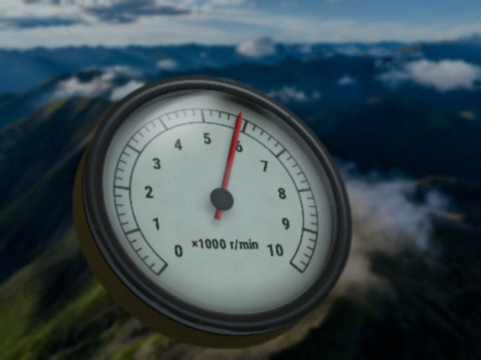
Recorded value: 5800 rpm
